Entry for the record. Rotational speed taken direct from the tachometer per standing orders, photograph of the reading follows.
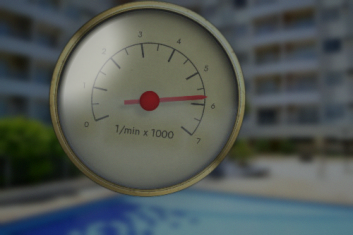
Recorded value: 5750 rpm
